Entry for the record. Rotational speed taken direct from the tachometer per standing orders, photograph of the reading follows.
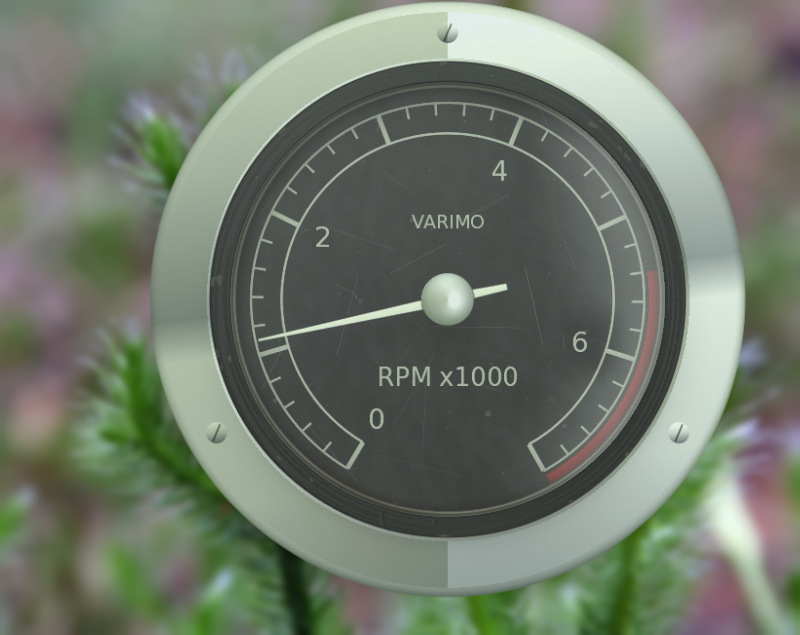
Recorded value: 1100 rpm
